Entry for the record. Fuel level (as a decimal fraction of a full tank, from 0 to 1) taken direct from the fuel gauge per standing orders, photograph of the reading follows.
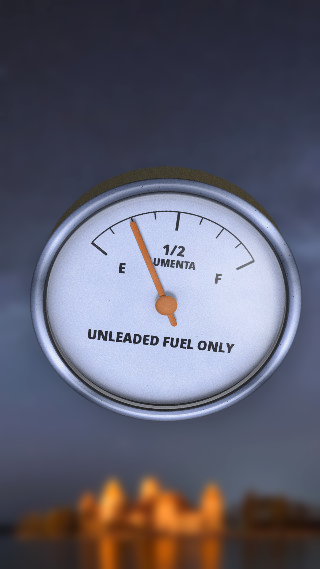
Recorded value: 0.25
